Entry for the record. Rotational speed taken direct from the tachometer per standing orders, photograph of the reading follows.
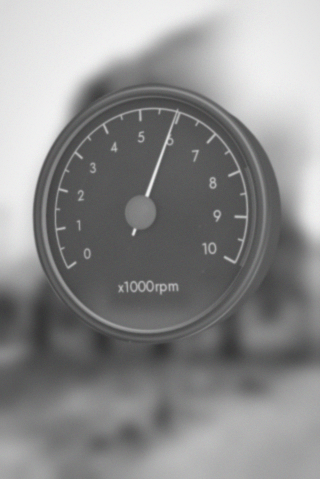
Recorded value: 6000 rpm
